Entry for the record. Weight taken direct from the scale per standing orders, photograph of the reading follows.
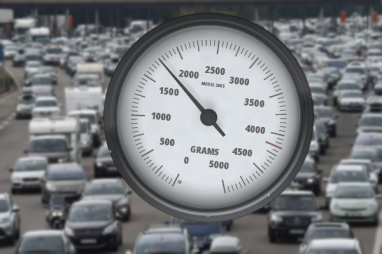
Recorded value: 1750 g
